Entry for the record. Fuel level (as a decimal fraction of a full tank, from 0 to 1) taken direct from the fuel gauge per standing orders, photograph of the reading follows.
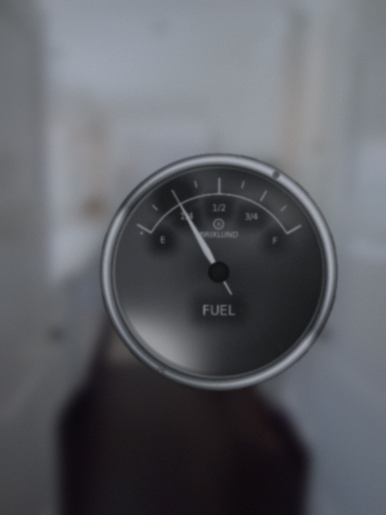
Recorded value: 0.25
